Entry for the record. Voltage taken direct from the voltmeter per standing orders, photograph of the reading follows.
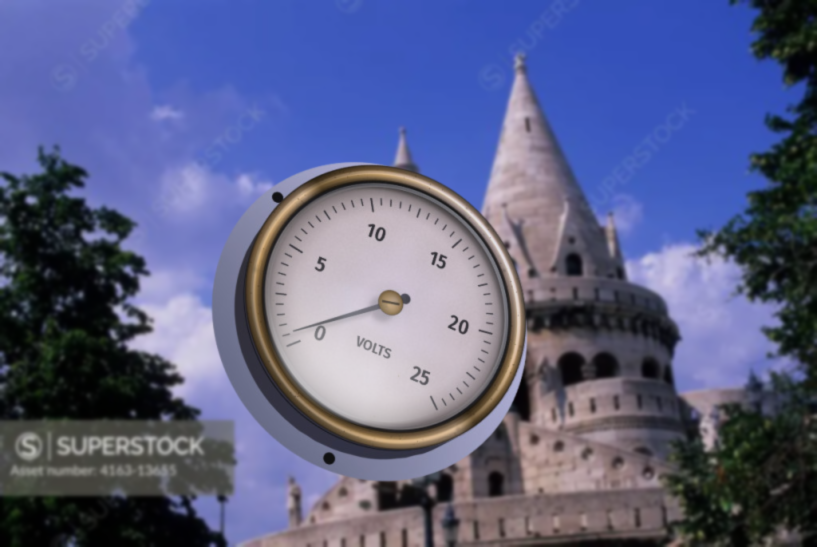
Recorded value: 0.5 V
